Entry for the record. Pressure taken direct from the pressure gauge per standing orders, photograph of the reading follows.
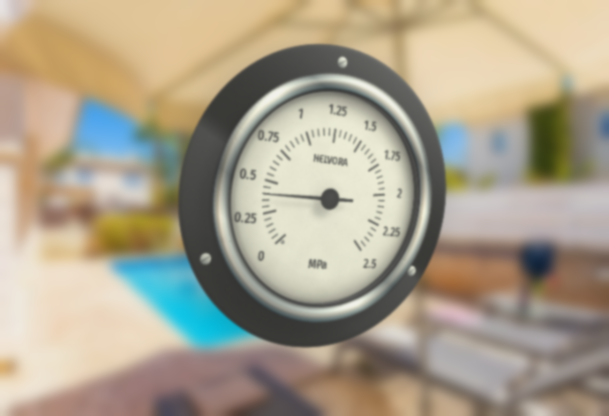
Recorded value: 0.4 MPa
